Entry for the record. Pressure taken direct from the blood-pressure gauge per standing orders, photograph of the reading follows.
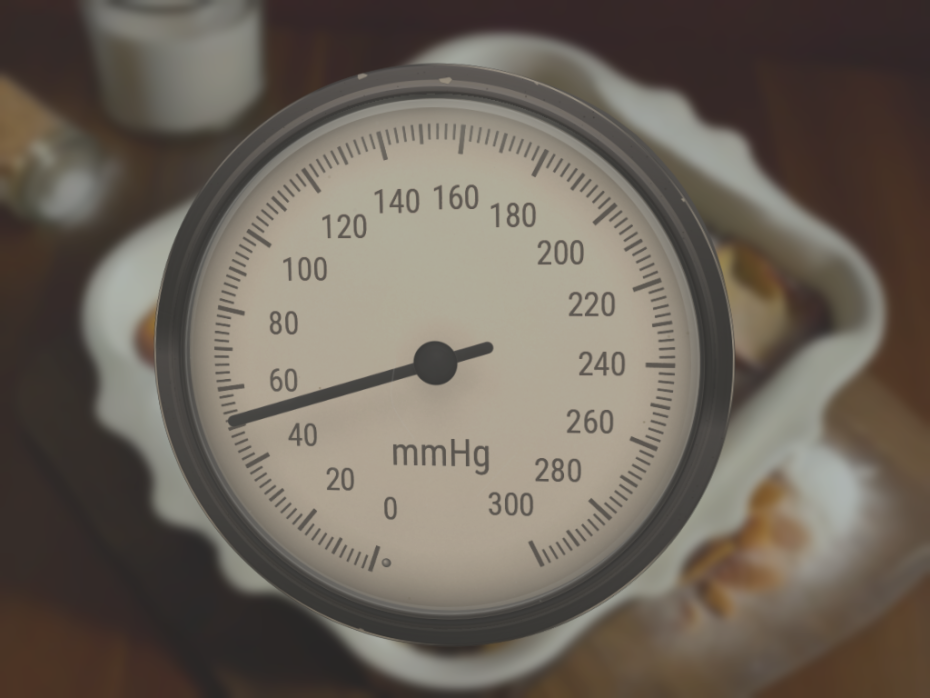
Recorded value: 52 mmHg
